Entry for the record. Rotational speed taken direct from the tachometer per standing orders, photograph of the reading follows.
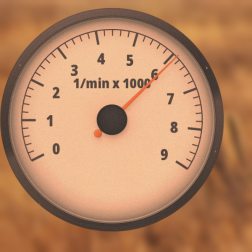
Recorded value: 6100 rpm
